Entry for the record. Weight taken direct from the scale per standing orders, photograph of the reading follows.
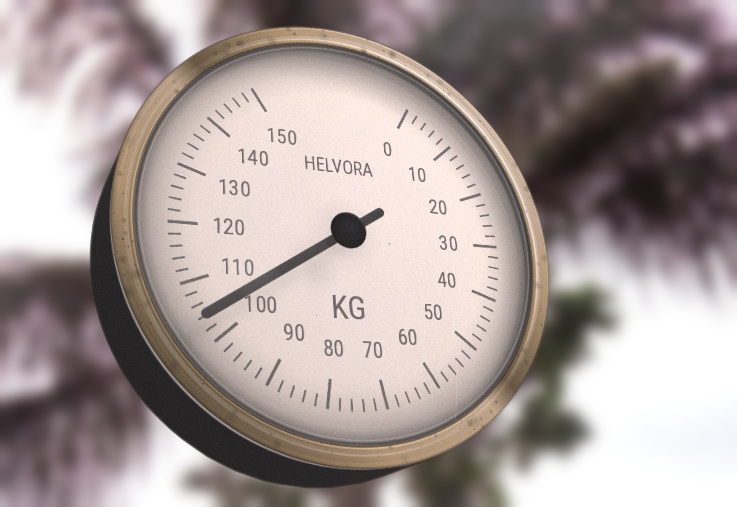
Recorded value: 104 kg
